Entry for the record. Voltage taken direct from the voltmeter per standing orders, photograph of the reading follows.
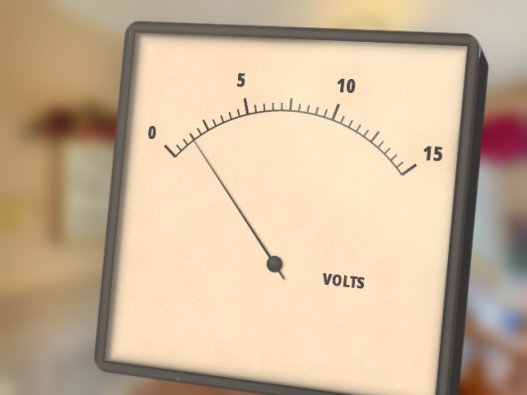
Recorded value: 1.5 V
